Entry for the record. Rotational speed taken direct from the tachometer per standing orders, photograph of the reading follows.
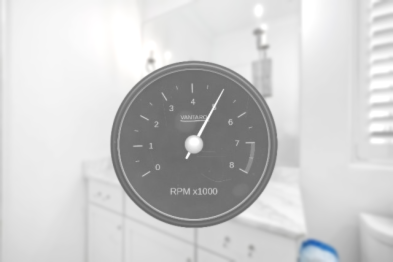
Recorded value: 5000 rpm
